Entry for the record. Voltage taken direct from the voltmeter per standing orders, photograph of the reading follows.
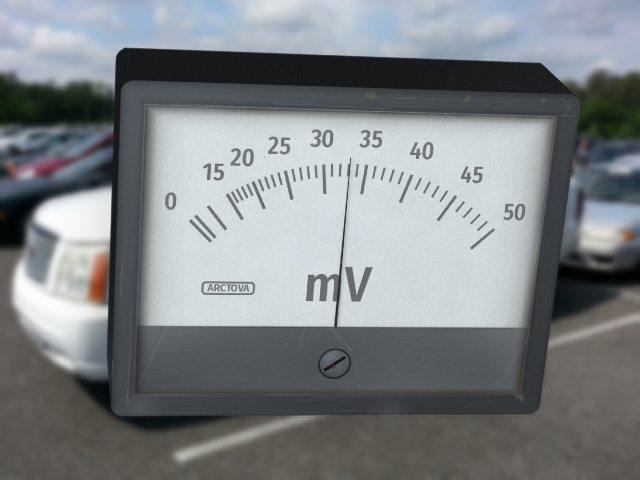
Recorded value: 33 mV
